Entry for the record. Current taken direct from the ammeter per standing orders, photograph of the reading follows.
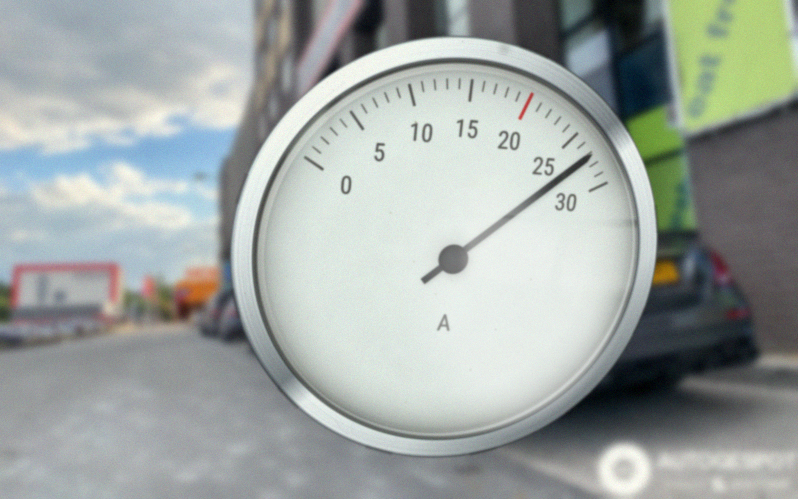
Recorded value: 27 A
